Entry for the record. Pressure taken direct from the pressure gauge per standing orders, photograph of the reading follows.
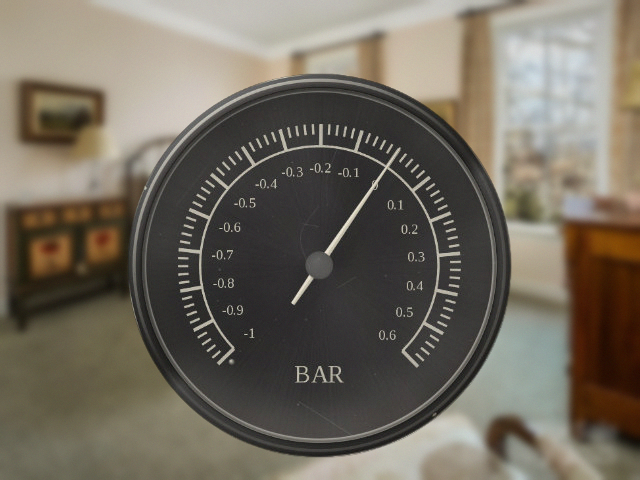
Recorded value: 0 bar
